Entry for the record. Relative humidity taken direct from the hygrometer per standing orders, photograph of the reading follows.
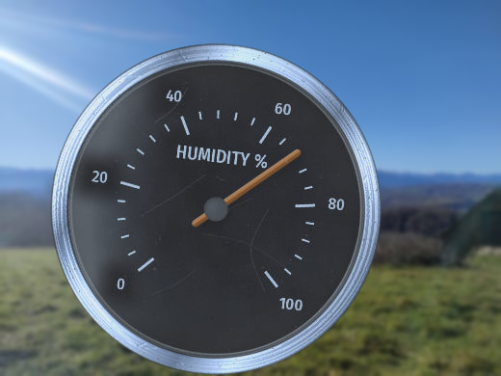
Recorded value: 68 %
